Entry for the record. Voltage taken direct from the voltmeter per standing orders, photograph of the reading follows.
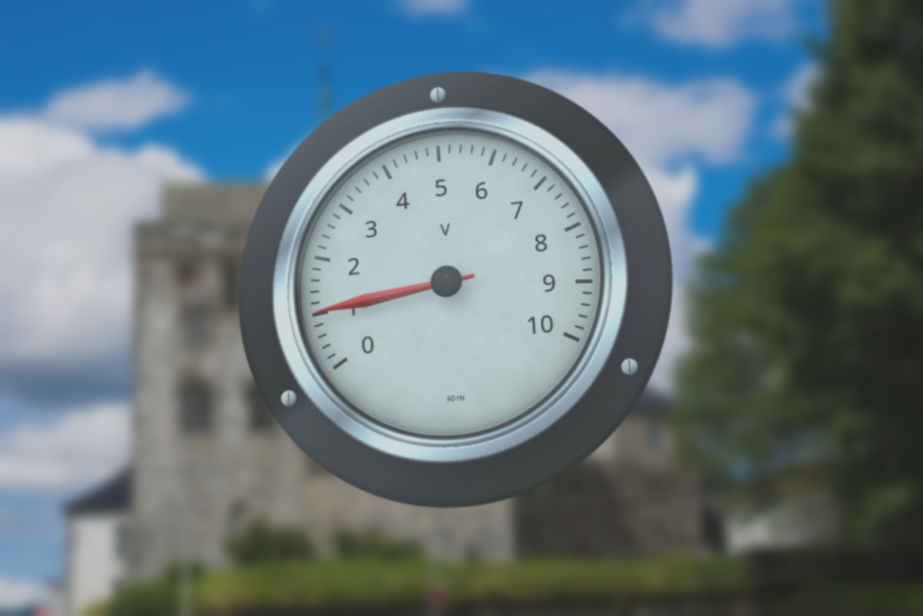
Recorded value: 1 V
